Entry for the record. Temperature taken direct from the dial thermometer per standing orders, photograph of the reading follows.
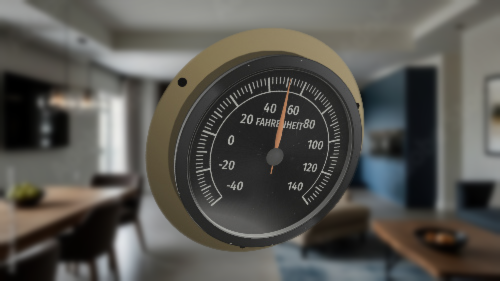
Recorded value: 50 °F
